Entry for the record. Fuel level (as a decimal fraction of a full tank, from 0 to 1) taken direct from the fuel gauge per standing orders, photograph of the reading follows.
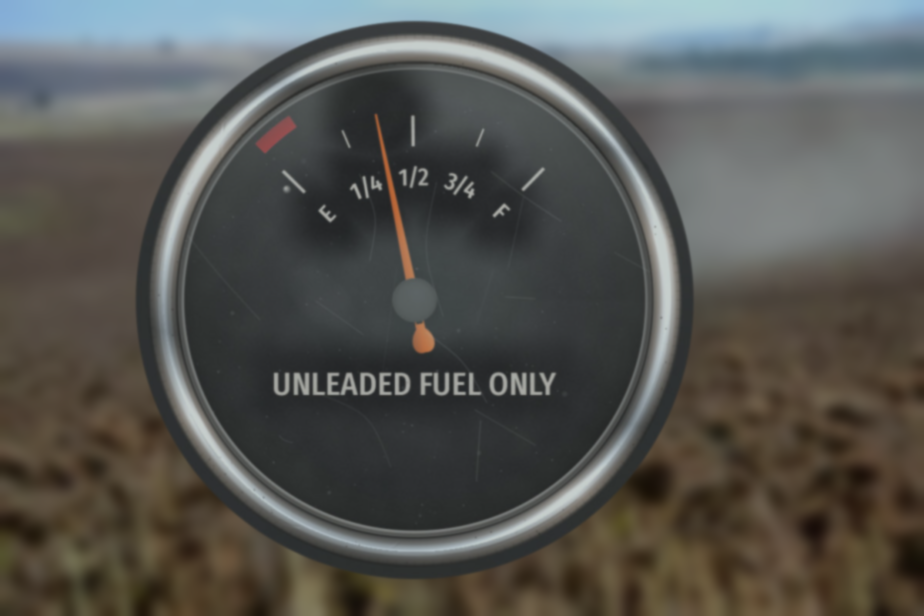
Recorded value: 0.375
